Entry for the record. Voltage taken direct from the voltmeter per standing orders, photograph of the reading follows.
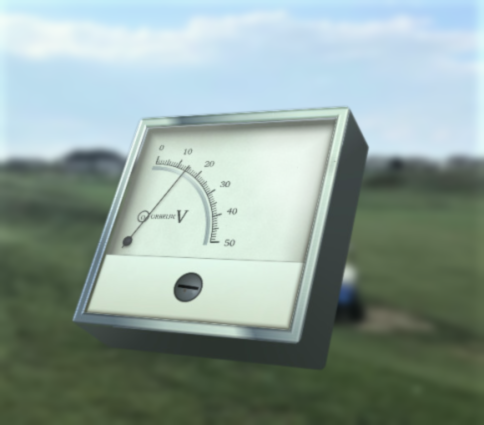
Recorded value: 15 V
